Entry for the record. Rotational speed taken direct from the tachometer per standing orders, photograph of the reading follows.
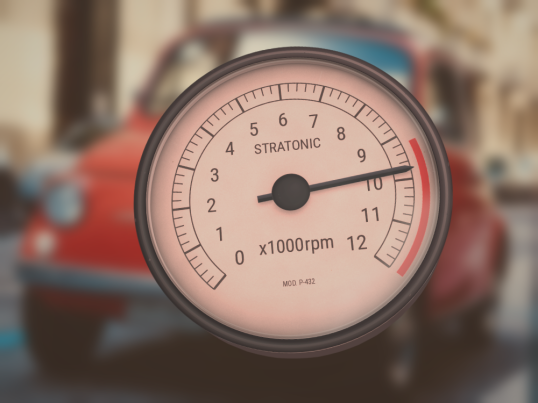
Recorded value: 9800 rpm
